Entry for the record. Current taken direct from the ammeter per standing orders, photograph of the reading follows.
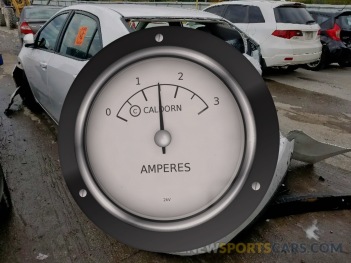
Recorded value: 1.5 A
